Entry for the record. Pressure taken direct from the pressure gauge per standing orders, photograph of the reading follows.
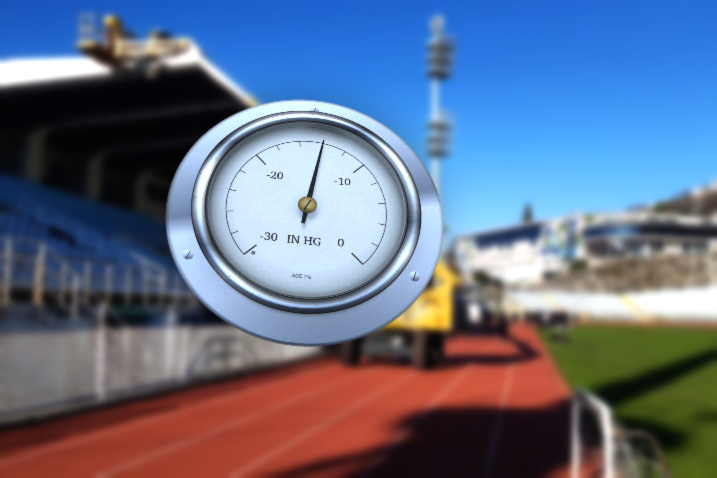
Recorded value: -14 inHg
